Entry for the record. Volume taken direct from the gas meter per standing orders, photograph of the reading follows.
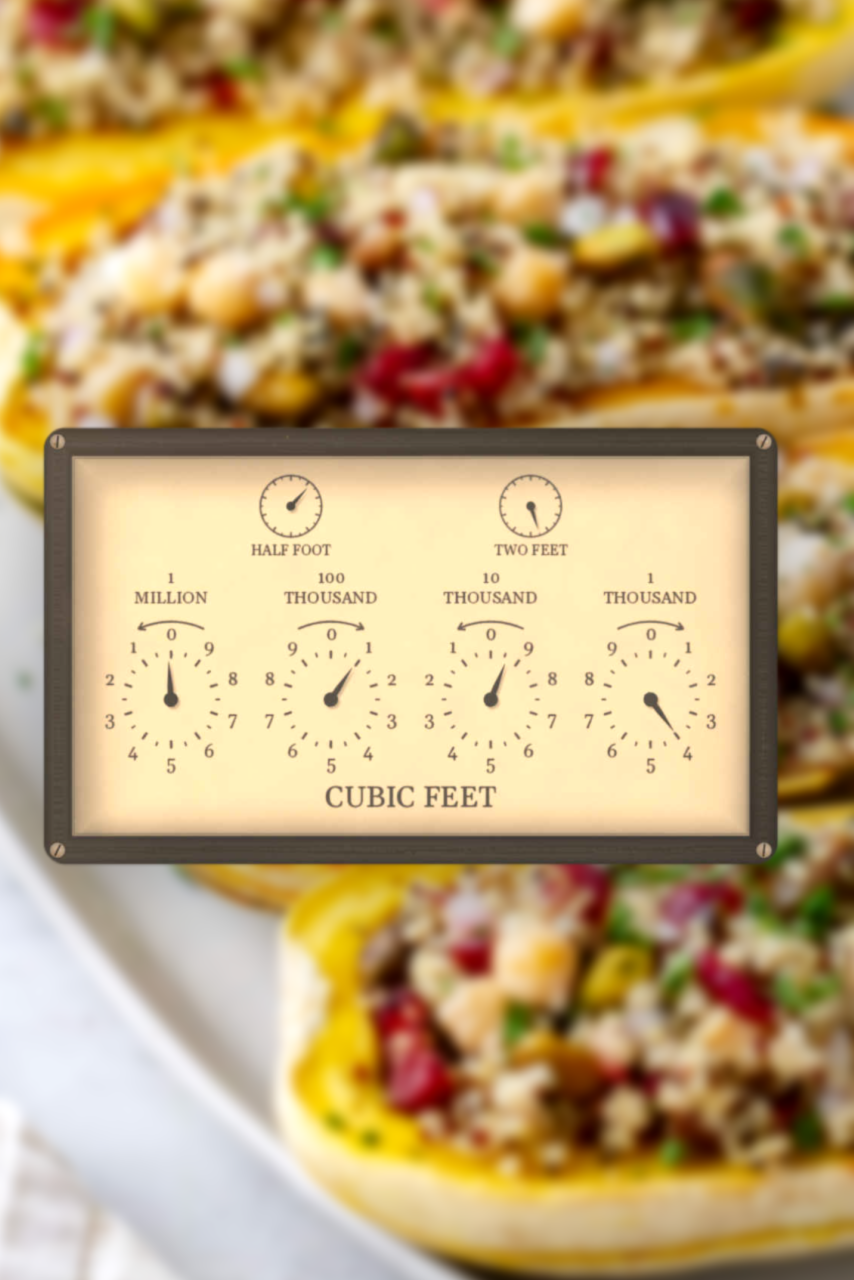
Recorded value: 9400 ft³
